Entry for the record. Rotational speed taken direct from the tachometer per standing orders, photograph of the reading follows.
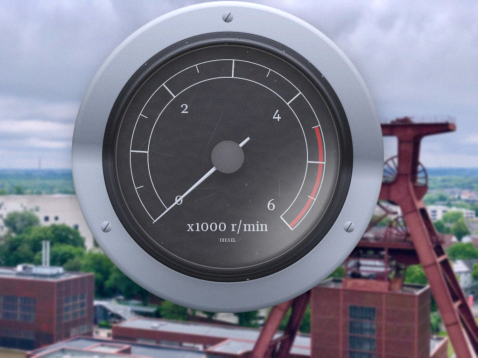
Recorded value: 0 rpm
